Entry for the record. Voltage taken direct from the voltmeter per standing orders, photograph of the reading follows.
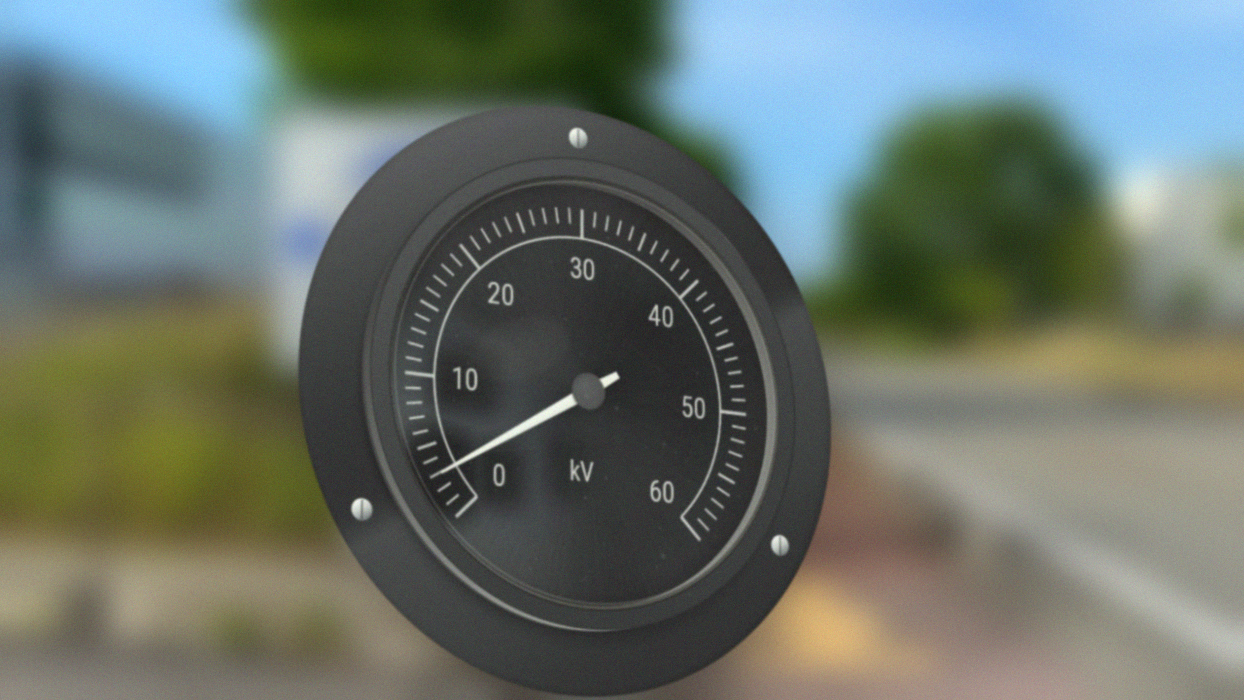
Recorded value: 3 kV
